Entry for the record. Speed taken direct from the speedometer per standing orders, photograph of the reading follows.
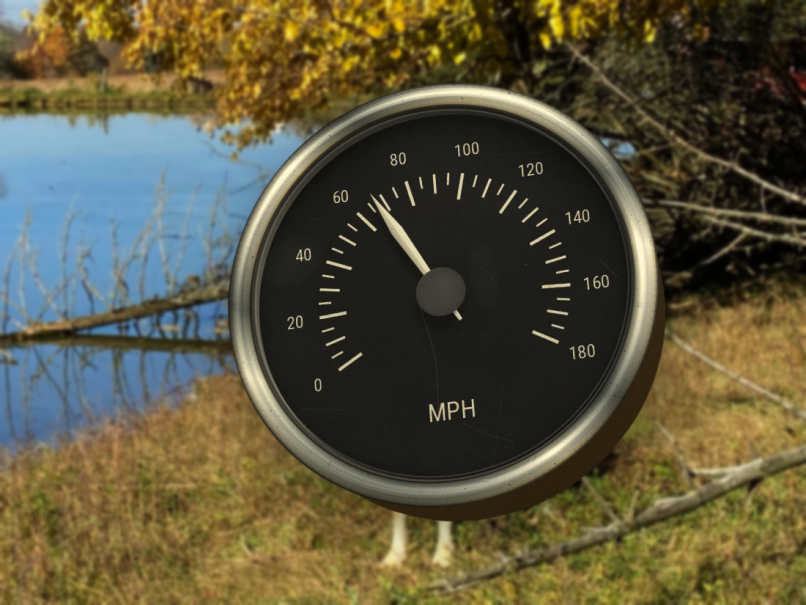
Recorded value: 67.5 mph
